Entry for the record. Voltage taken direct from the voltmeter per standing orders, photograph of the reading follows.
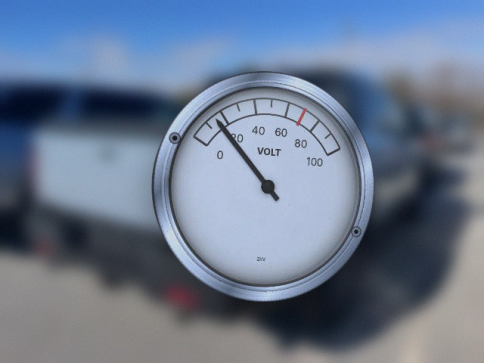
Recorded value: 15 V
